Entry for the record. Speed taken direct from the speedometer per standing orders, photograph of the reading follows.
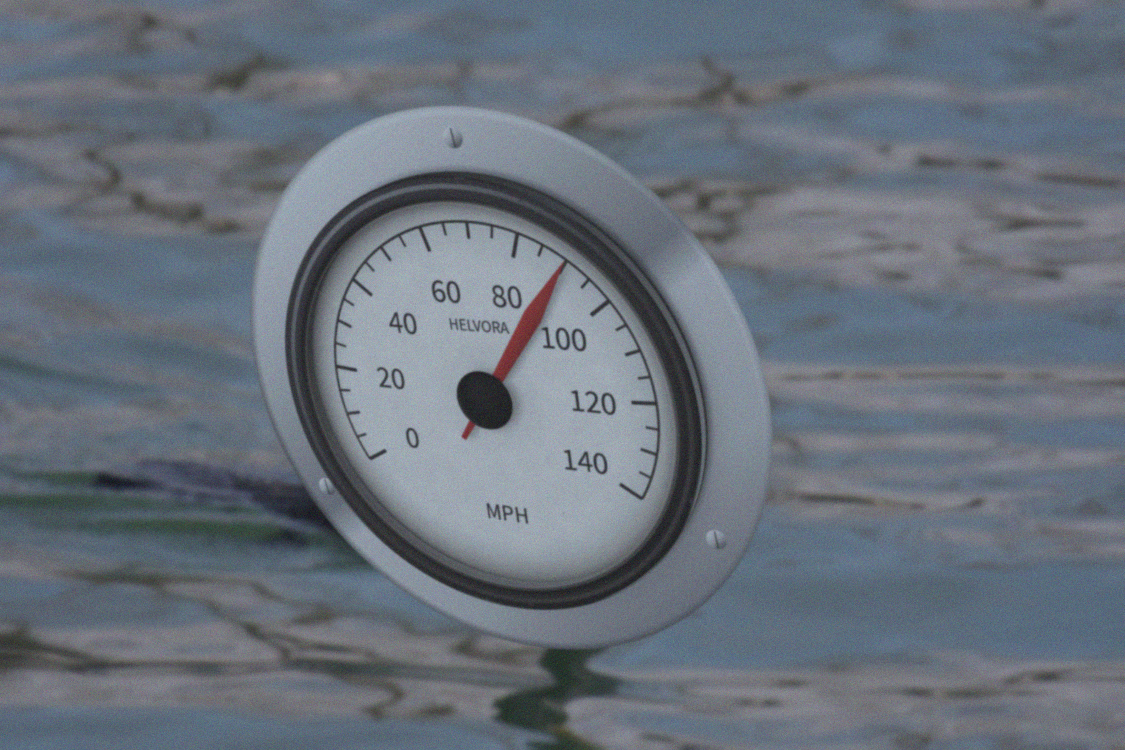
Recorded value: 90 mph
